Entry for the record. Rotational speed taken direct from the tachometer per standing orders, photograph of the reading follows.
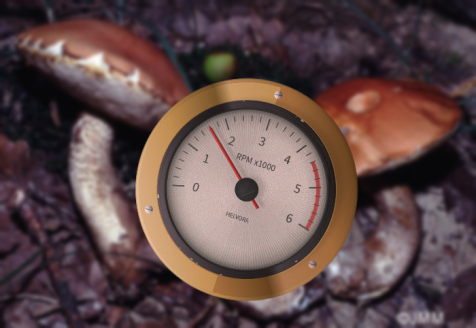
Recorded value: 1600 rpm
